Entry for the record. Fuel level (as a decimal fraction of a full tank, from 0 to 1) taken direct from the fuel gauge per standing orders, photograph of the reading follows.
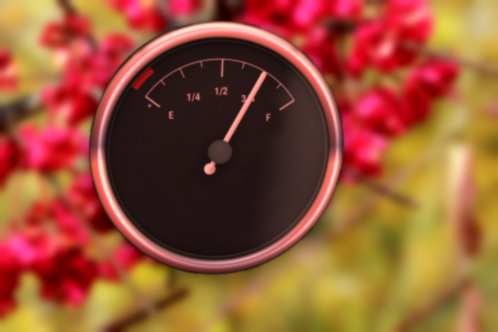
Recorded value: 0.75
